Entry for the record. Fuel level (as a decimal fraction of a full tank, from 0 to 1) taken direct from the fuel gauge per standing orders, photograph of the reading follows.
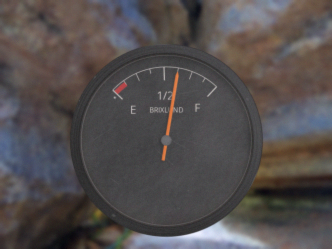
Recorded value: 0.625
